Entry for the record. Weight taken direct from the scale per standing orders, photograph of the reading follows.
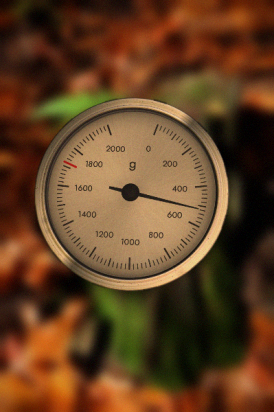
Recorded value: 520 g
